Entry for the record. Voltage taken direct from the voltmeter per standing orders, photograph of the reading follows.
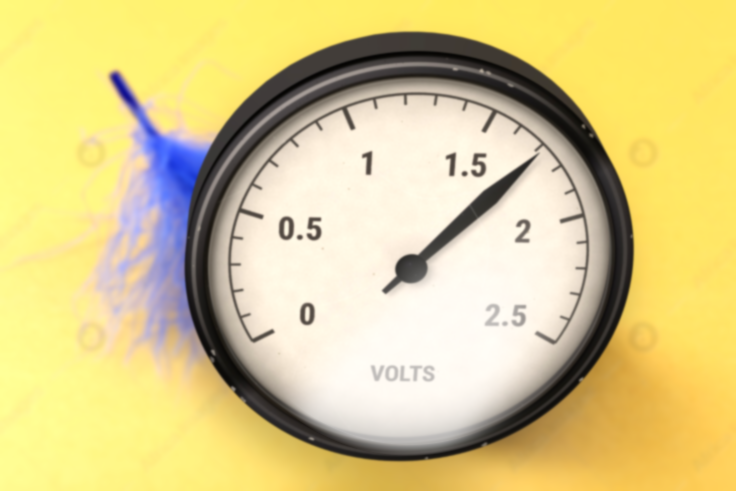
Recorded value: 1.7 V
